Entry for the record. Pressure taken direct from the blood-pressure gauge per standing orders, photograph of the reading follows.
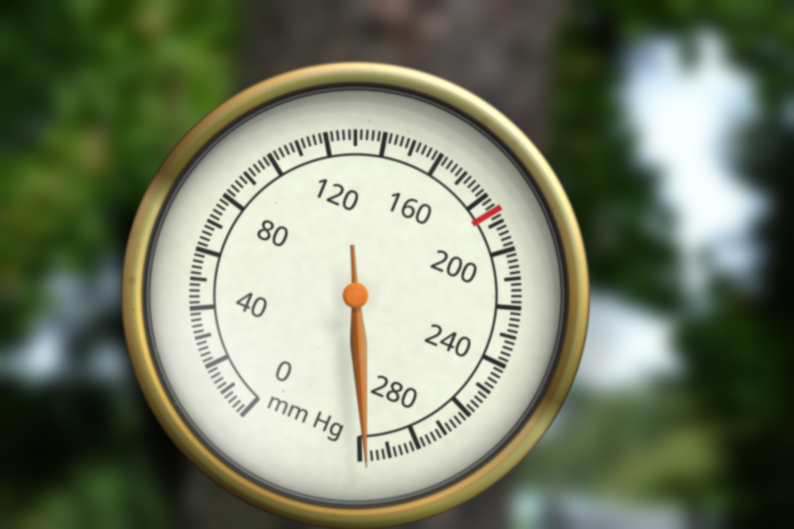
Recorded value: 298 mmHg
